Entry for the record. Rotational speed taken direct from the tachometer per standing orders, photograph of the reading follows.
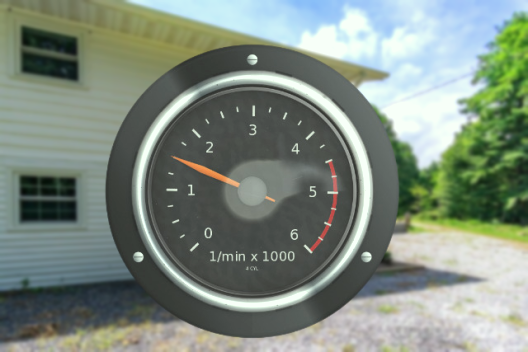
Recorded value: 1500 rpm
